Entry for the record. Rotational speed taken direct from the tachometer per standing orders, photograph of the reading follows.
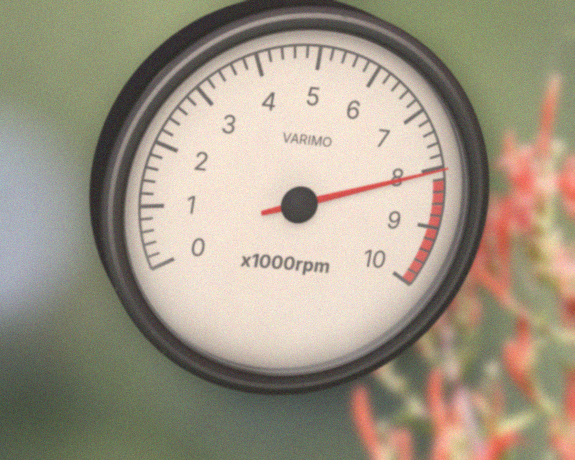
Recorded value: 8000 rpm
